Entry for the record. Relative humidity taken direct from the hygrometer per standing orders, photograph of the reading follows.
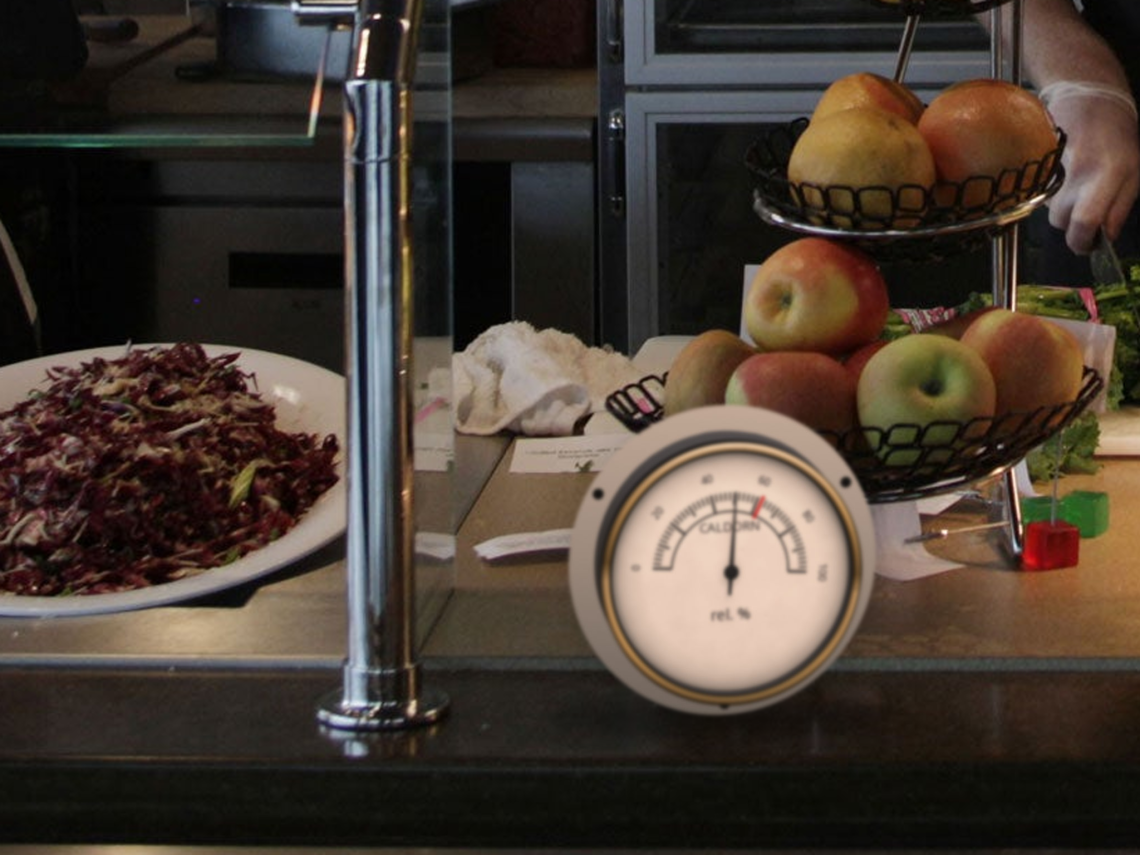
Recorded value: 50 %
